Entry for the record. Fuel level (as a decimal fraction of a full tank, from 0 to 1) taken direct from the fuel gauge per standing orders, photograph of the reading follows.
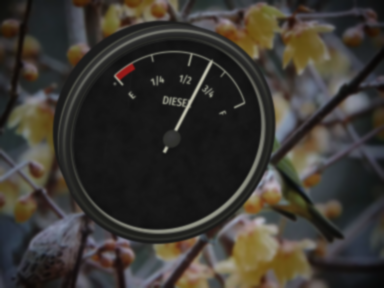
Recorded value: 0.625
